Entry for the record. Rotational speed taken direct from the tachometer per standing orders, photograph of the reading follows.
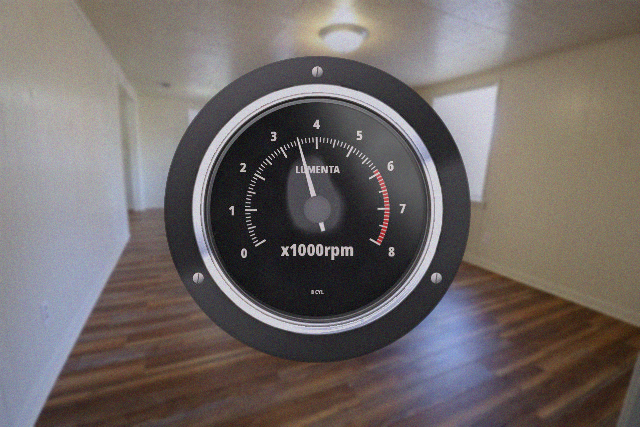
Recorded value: 3500 rpm
